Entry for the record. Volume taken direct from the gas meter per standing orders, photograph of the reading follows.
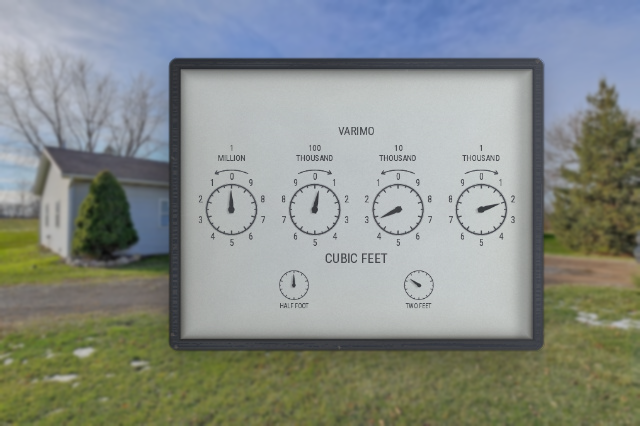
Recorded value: 3200 ft³
